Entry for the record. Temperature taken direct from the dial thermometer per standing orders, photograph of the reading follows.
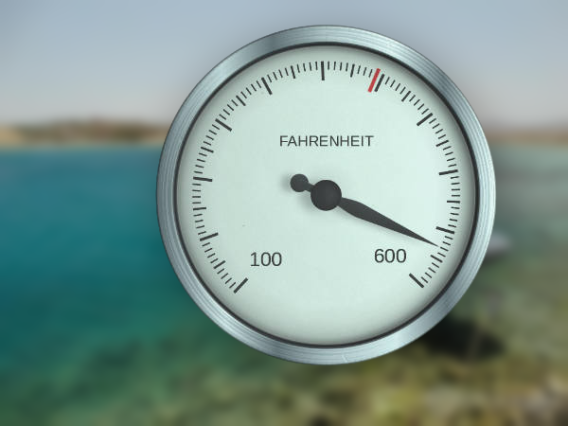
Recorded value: 565 °F
